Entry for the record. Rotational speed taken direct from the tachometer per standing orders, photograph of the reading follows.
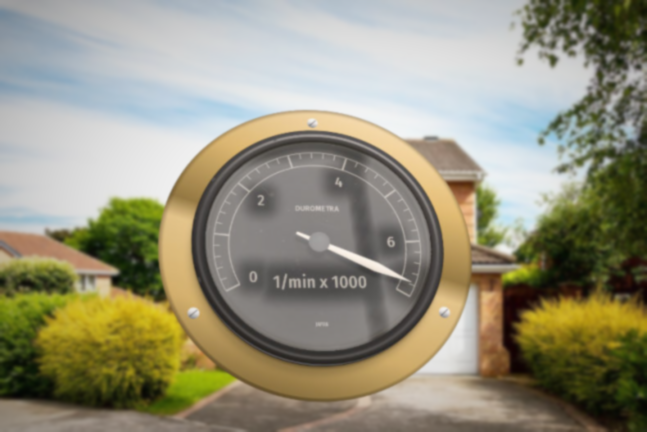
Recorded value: 6800 rpm
